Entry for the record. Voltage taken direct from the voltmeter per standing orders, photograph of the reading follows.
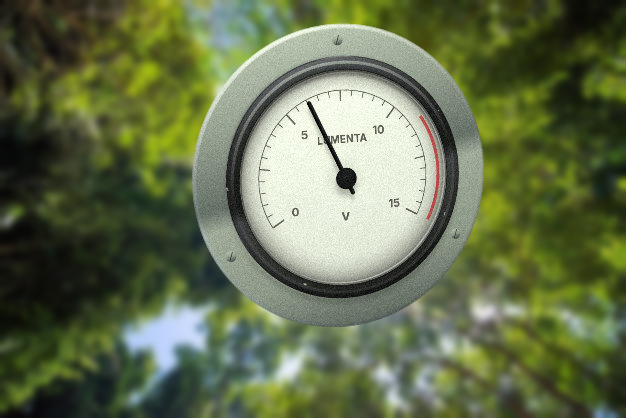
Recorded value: 6 V
